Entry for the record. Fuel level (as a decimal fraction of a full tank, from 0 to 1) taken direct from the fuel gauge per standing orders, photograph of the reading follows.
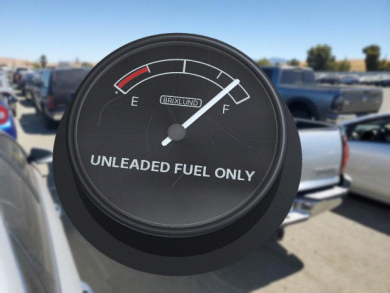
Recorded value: 0.875
